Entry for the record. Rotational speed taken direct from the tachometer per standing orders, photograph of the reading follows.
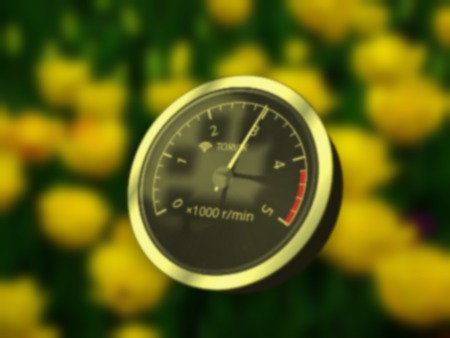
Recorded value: 3000 rpm
